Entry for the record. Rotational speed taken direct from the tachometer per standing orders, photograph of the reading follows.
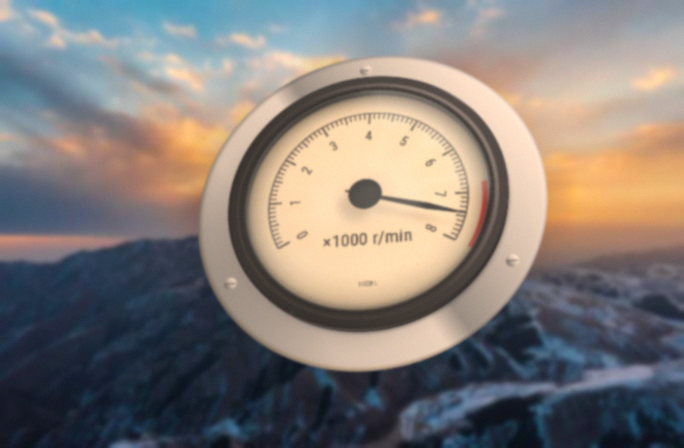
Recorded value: 7500 rpm
